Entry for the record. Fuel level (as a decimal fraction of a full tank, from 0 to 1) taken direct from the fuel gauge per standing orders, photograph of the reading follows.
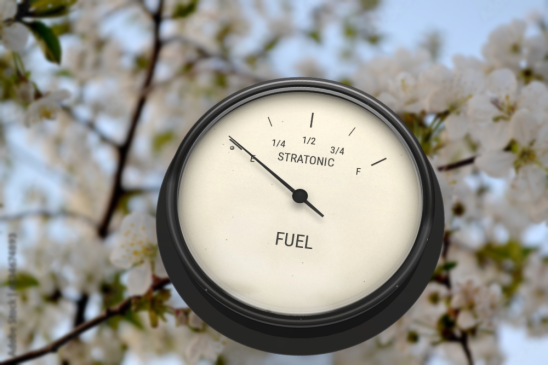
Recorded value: 0
